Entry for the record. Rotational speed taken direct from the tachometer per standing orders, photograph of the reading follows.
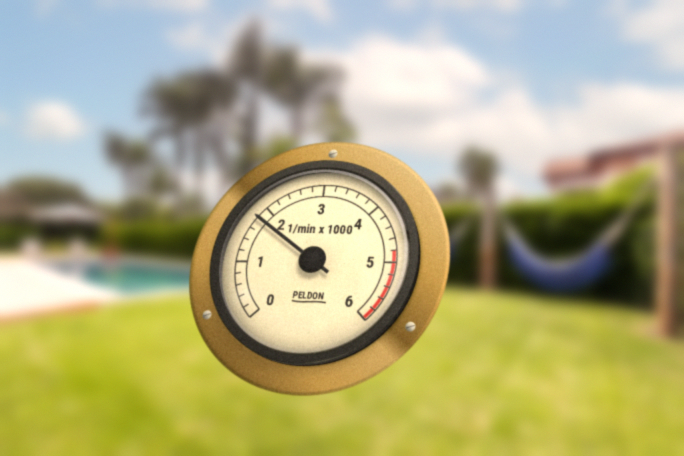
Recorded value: 1800 rpm
